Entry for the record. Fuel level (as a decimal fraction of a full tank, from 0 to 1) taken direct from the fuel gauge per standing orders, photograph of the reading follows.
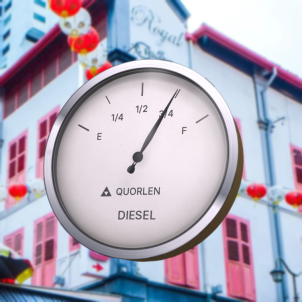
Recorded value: 0.75
